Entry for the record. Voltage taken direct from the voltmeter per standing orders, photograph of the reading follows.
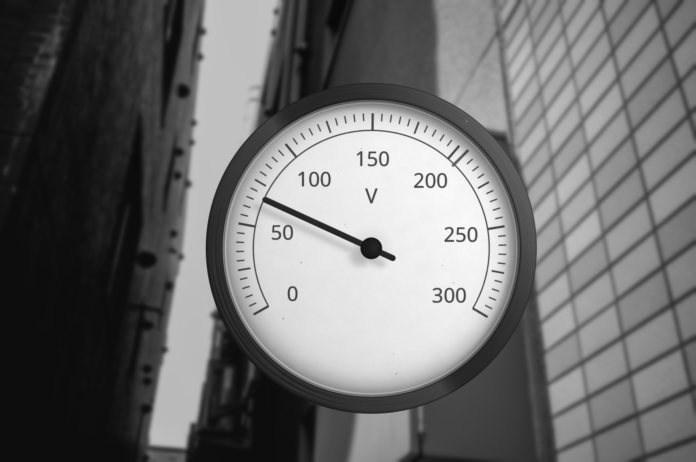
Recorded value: 67.5 V
